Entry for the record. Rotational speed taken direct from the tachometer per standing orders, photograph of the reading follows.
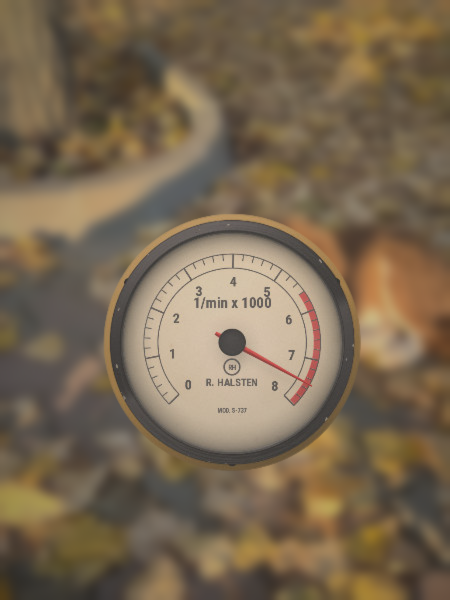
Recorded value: 7500 rpm
